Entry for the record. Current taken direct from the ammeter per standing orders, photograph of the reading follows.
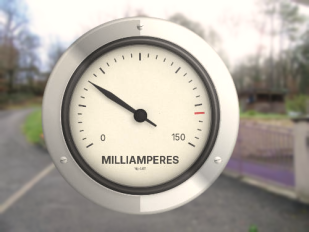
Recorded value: 40 mA
